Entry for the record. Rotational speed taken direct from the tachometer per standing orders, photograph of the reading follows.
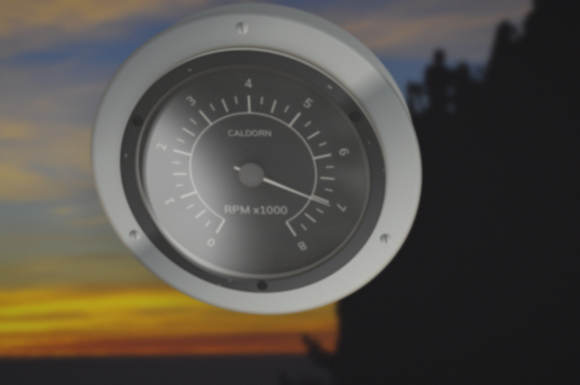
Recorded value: 7000 rpm
